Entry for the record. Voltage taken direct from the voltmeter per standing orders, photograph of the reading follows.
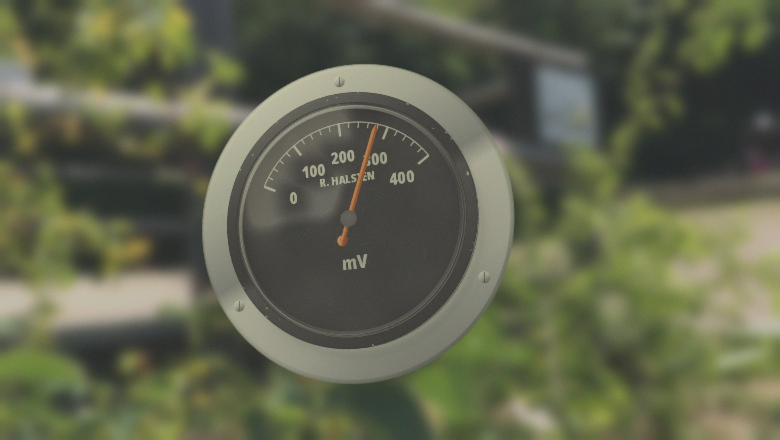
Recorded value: 280 mV
